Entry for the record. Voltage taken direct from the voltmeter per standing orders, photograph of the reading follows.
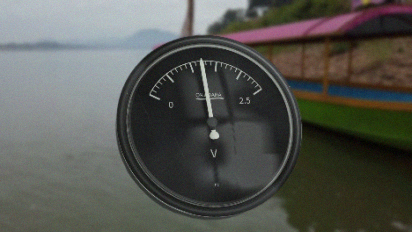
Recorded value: 1.2 V
